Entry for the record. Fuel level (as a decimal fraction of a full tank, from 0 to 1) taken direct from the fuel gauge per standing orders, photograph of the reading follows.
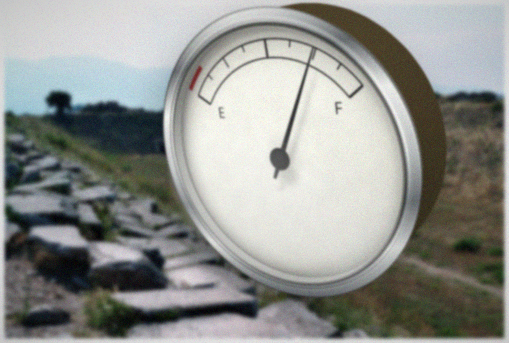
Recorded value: 0.75
